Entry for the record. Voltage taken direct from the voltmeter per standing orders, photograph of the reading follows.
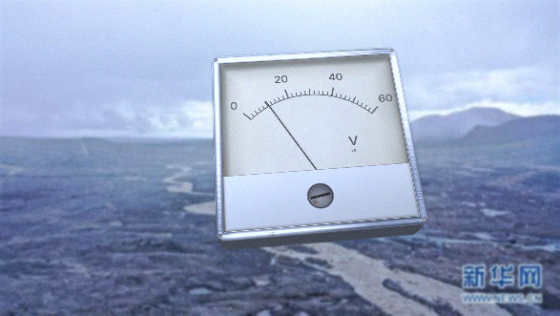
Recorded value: 10 V
